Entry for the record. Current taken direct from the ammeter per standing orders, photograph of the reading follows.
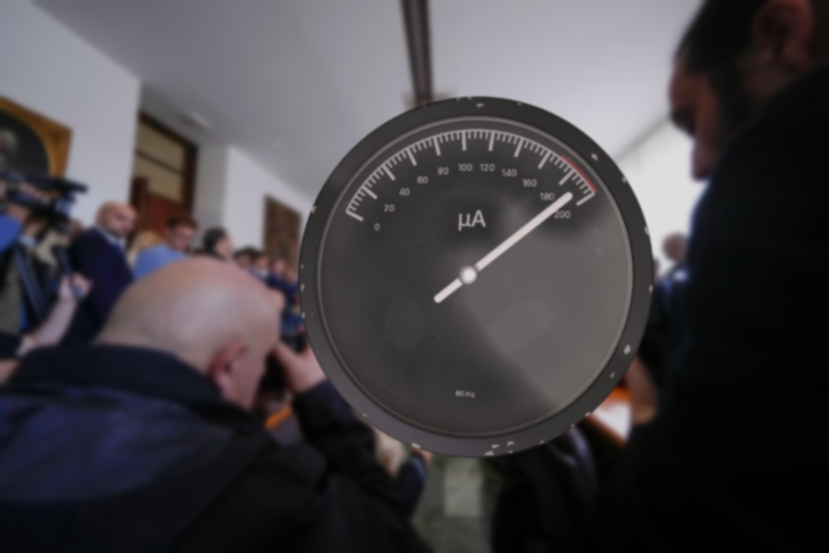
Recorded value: 192 µA
